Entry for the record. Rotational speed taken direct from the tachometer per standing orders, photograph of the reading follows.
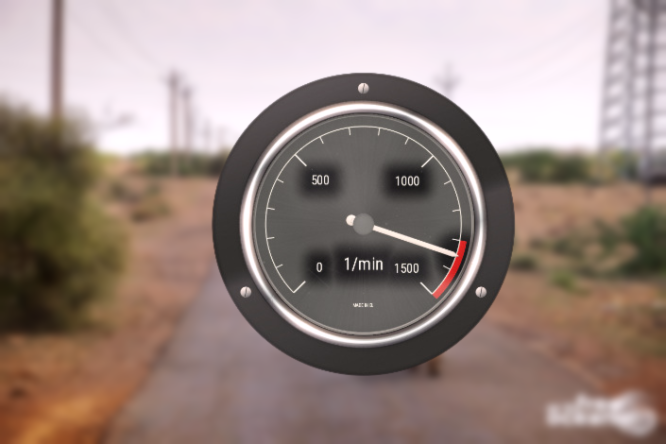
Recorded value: 1350 rpm
